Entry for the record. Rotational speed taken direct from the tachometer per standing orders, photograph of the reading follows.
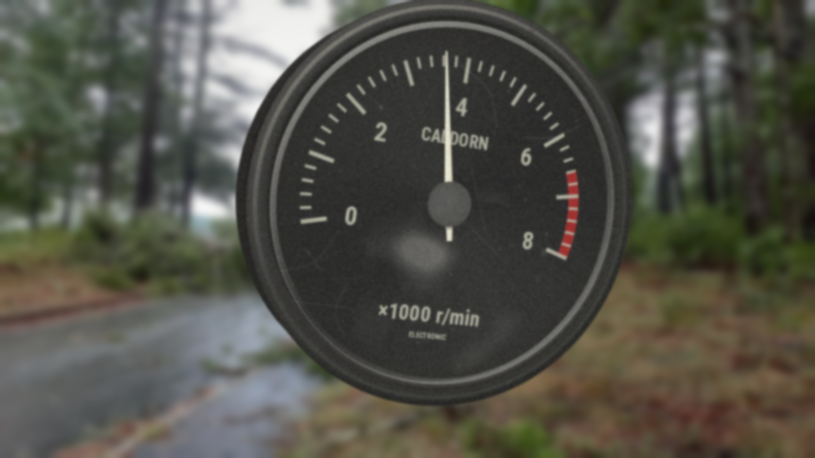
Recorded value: 3600 rpm
